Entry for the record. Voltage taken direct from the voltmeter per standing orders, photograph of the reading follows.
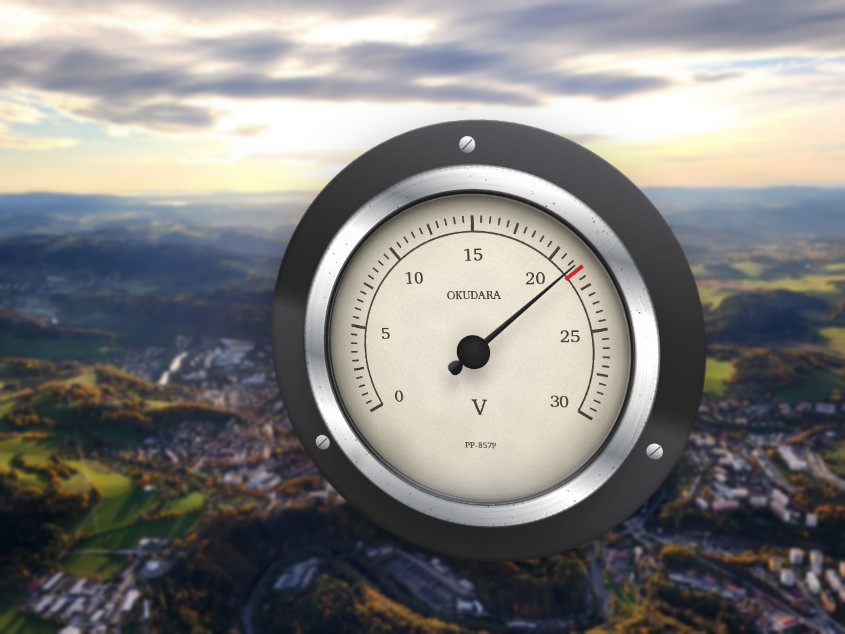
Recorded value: 21.25 V
